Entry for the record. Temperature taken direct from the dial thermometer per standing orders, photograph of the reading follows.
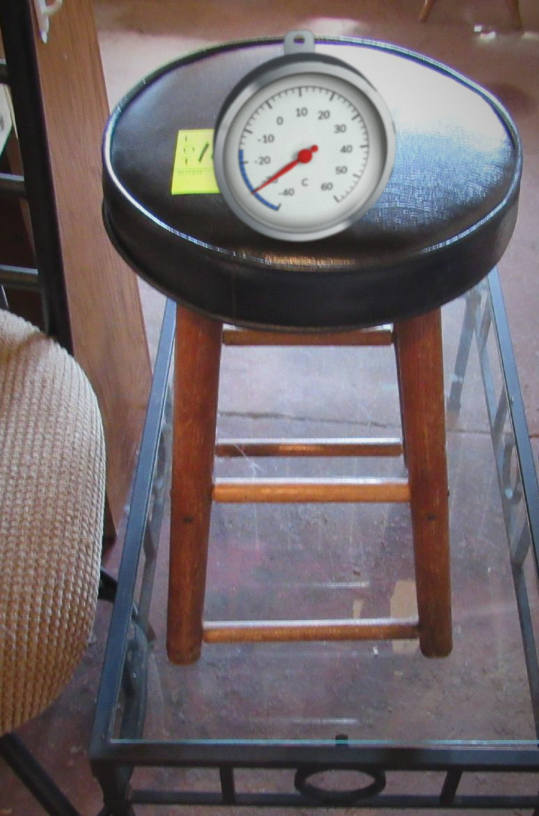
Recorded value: -30 °C
